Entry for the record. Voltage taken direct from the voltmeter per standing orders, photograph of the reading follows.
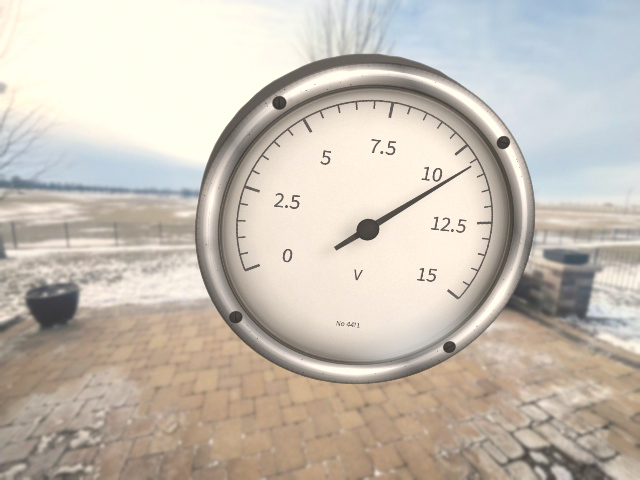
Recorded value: 10.5 V
